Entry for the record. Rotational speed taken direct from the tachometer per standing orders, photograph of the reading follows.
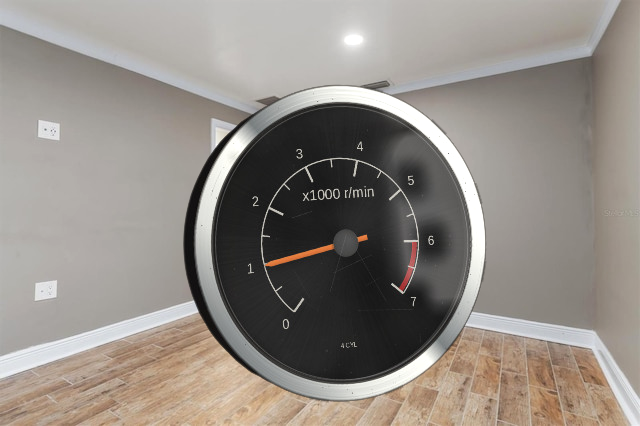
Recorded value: 1000 rpm
